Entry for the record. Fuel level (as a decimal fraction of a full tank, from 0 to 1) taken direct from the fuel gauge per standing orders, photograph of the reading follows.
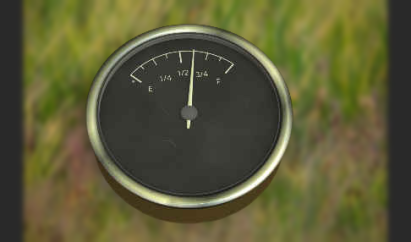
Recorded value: 0.625
